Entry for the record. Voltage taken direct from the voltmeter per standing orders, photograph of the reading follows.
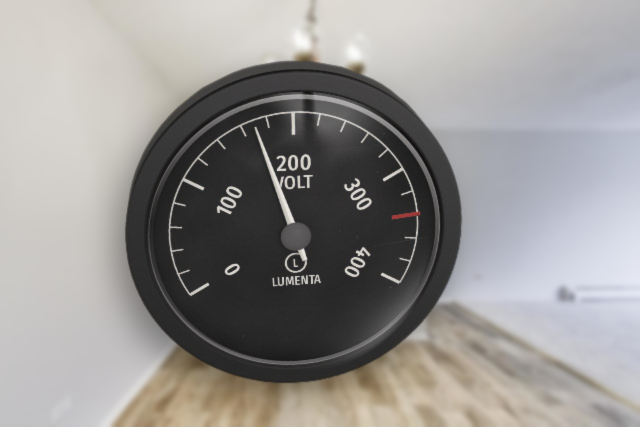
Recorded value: 170 V
